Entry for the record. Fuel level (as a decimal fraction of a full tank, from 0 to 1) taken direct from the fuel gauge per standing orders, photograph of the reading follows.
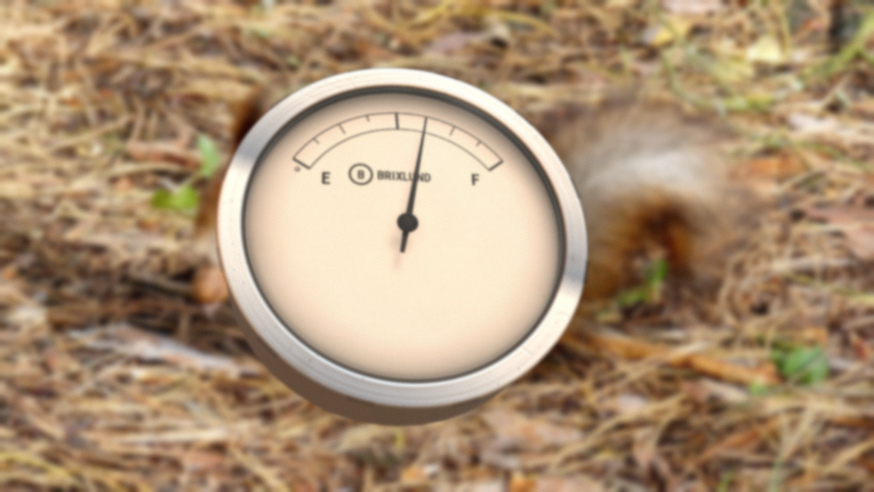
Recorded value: 0.625
